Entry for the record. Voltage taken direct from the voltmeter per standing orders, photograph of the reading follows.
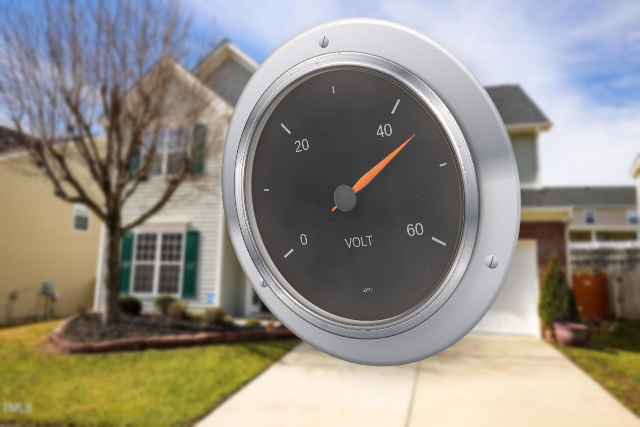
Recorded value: 45 V
